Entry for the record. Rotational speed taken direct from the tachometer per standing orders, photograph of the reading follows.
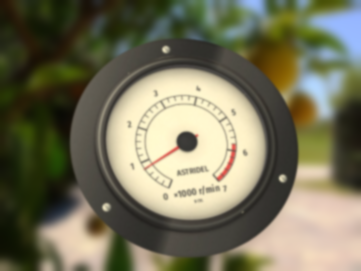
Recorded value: 800 rpm
